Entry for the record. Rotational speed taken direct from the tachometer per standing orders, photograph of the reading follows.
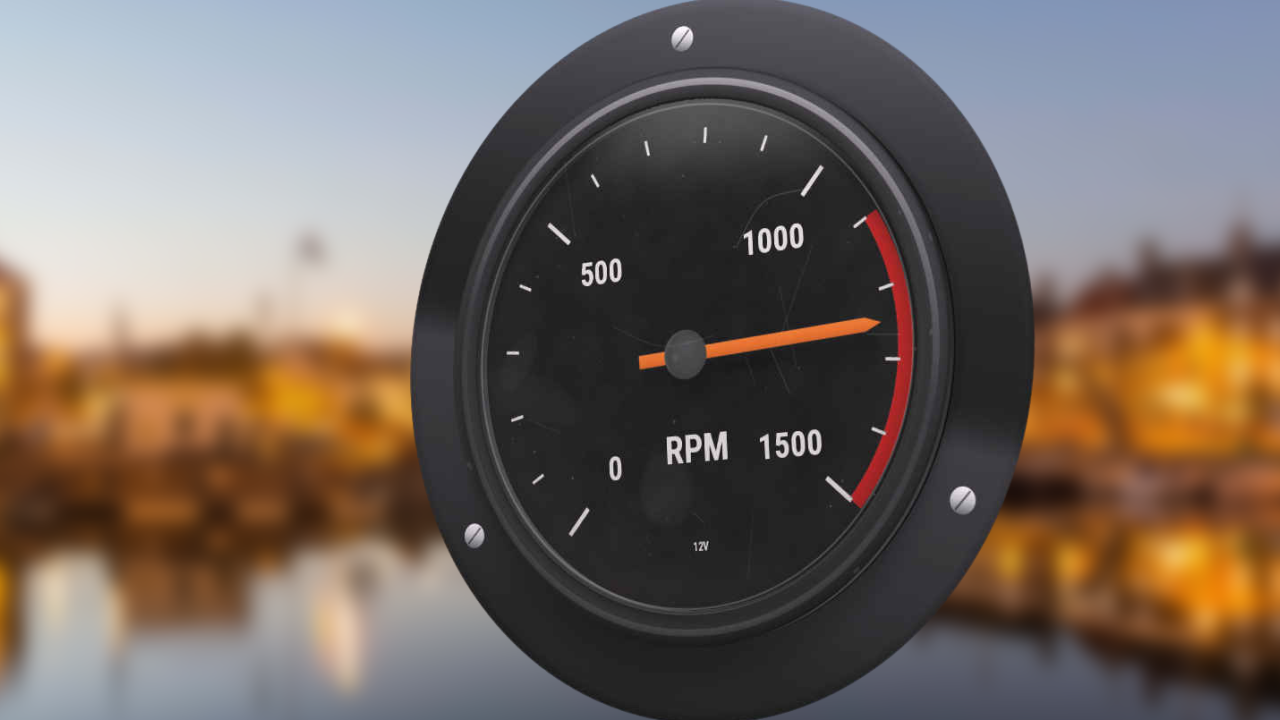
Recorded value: 1250 rpm
